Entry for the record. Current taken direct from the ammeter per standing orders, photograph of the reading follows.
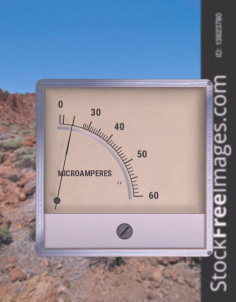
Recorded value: 20 µA
